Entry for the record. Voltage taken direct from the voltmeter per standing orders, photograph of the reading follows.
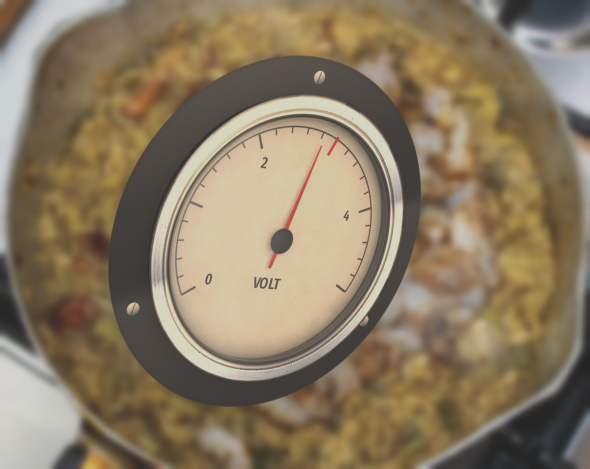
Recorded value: 2.8 V
